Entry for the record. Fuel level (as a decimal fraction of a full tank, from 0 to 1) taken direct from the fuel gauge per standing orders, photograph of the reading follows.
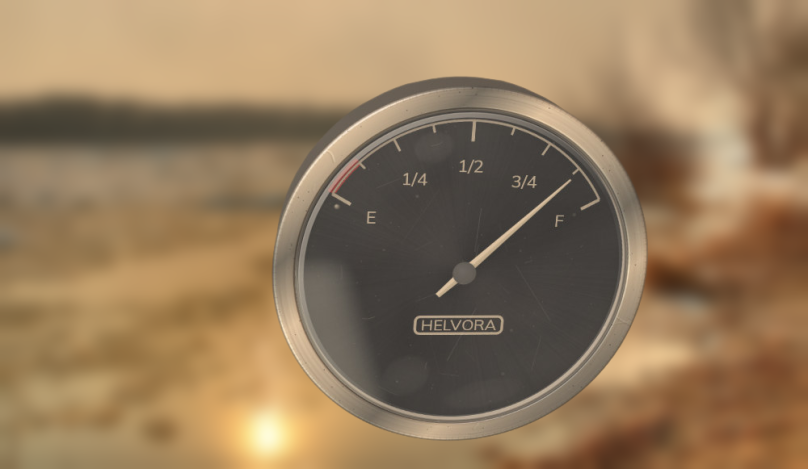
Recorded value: 0.875
